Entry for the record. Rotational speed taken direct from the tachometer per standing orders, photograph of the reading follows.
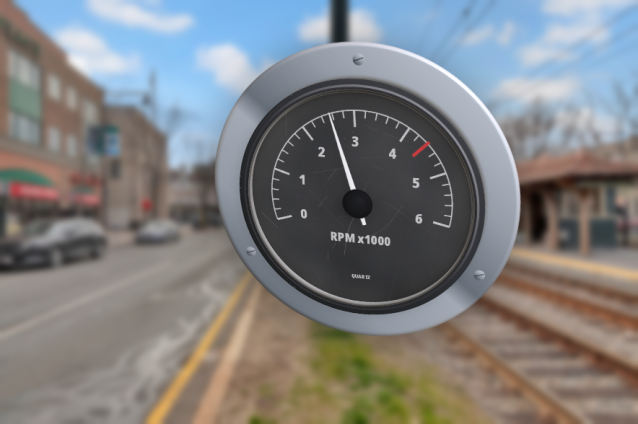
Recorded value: 2600 rpm
